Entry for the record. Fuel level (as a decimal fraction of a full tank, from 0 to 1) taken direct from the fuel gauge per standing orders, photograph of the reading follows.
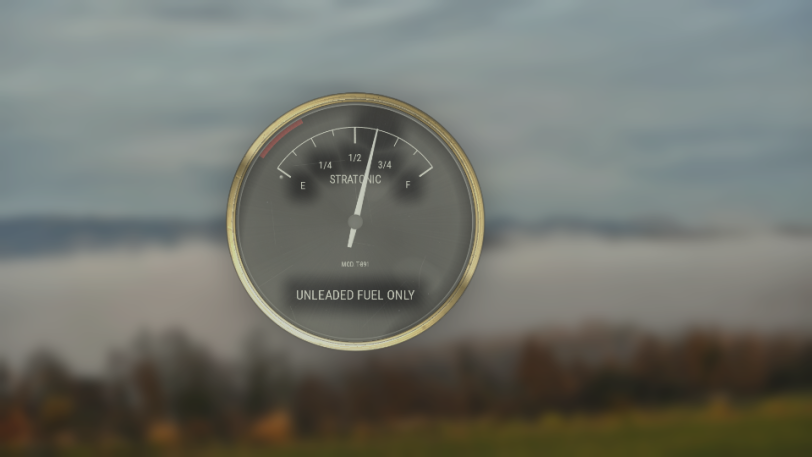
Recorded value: 0.625
